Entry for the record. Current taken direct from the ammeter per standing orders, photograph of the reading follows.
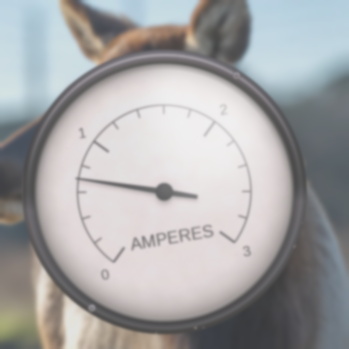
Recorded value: 0.7 A
